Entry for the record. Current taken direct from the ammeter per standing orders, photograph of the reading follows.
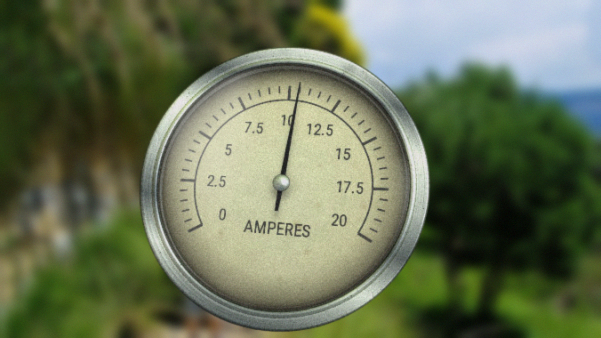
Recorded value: 10.5 A
